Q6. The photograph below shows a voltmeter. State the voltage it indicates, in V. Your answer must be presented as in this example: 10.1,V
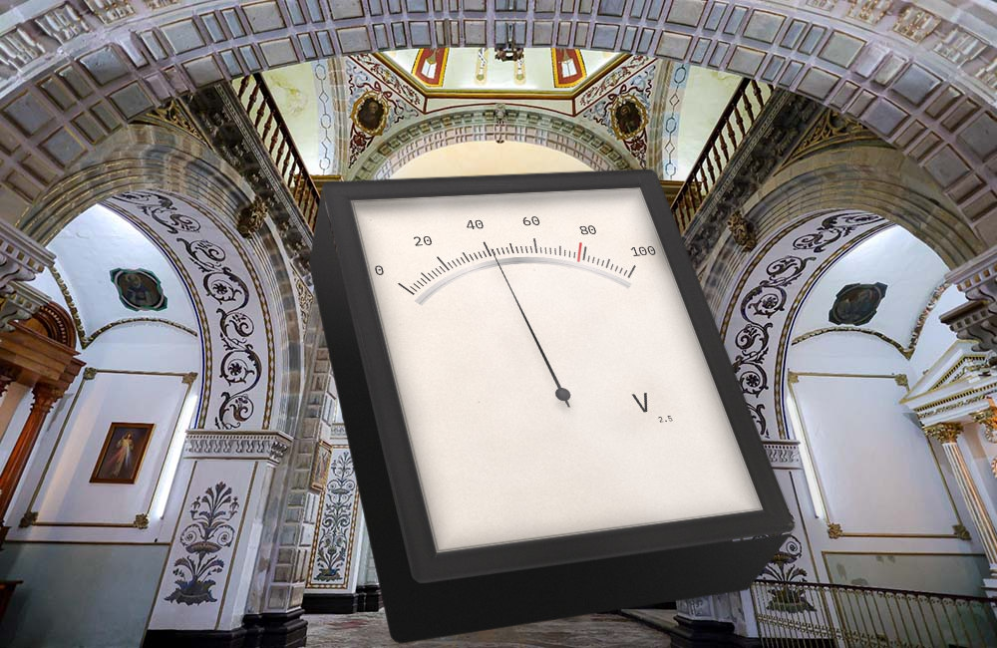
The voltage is 40,V
